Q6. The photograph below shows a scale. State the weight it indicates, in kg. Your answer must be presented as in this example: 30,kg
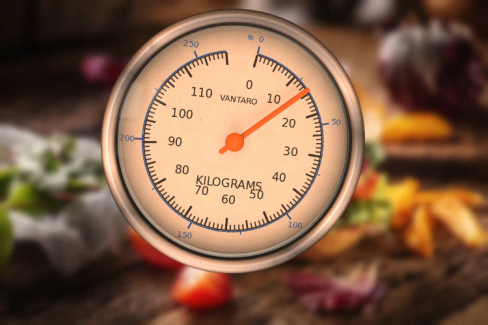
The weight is 14,kg
